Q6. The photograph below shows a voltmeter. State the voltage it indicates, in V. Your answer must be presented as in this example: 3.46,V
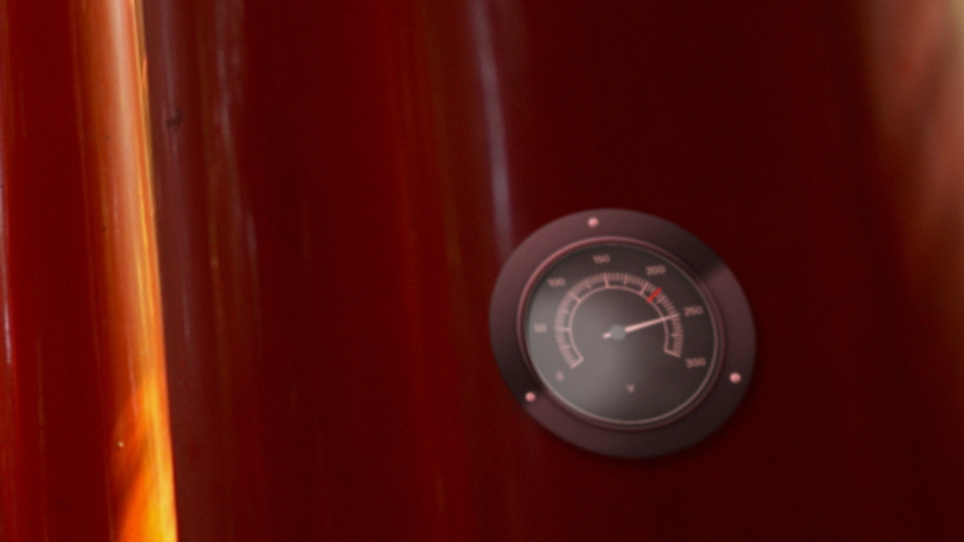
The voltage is 250,V
